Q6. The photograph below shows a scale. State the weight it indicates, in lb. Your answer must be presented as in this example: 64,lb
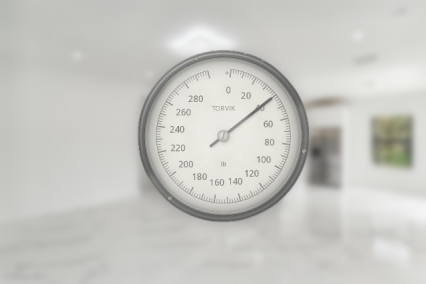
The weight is 40,lb
